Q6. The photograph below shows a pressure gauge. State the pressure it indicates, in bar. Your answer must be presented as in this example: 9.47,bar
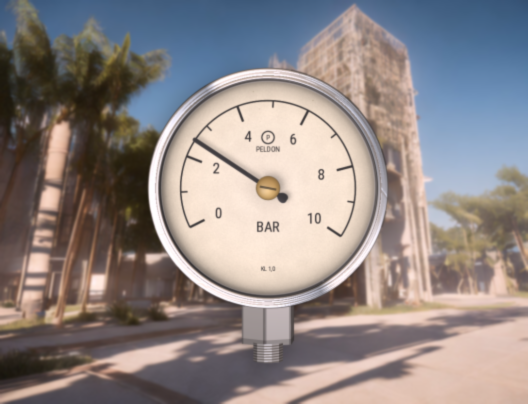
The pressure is 2.5,bar
